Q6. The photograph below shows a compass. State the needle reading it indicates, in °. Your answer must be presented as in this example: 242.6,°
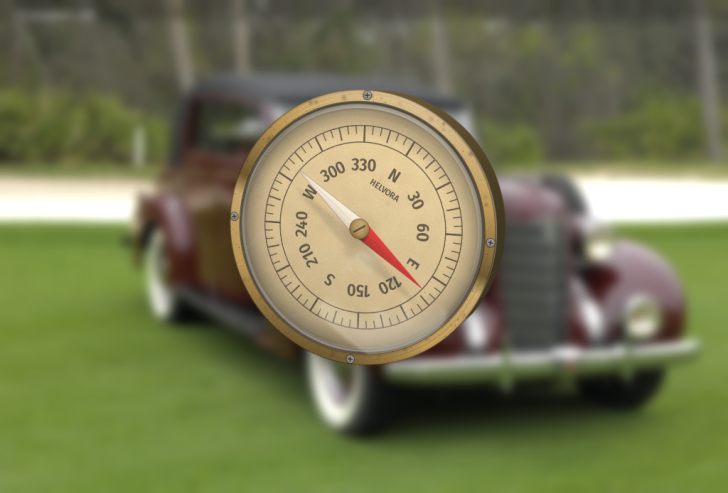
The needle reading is 100,°
